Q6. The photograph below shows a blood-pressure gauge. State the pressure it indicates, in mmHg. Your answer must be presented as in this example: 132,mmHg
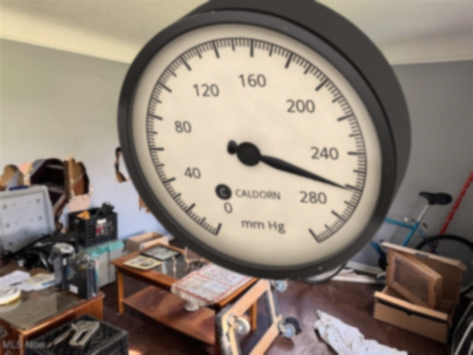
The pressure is 260,mmHg
